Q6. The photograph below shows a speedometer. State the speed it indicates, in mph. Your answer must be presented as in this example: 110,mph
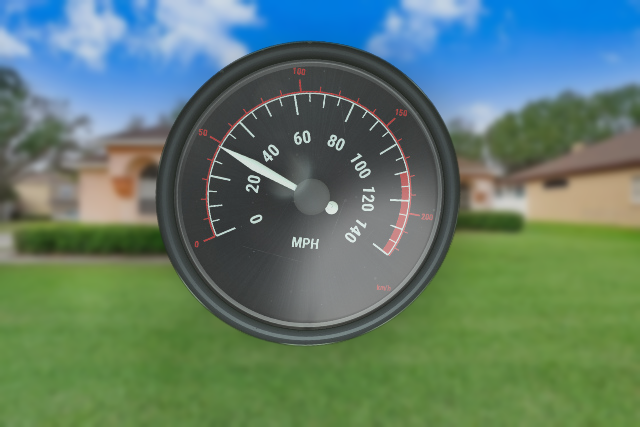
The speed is 30,mph
